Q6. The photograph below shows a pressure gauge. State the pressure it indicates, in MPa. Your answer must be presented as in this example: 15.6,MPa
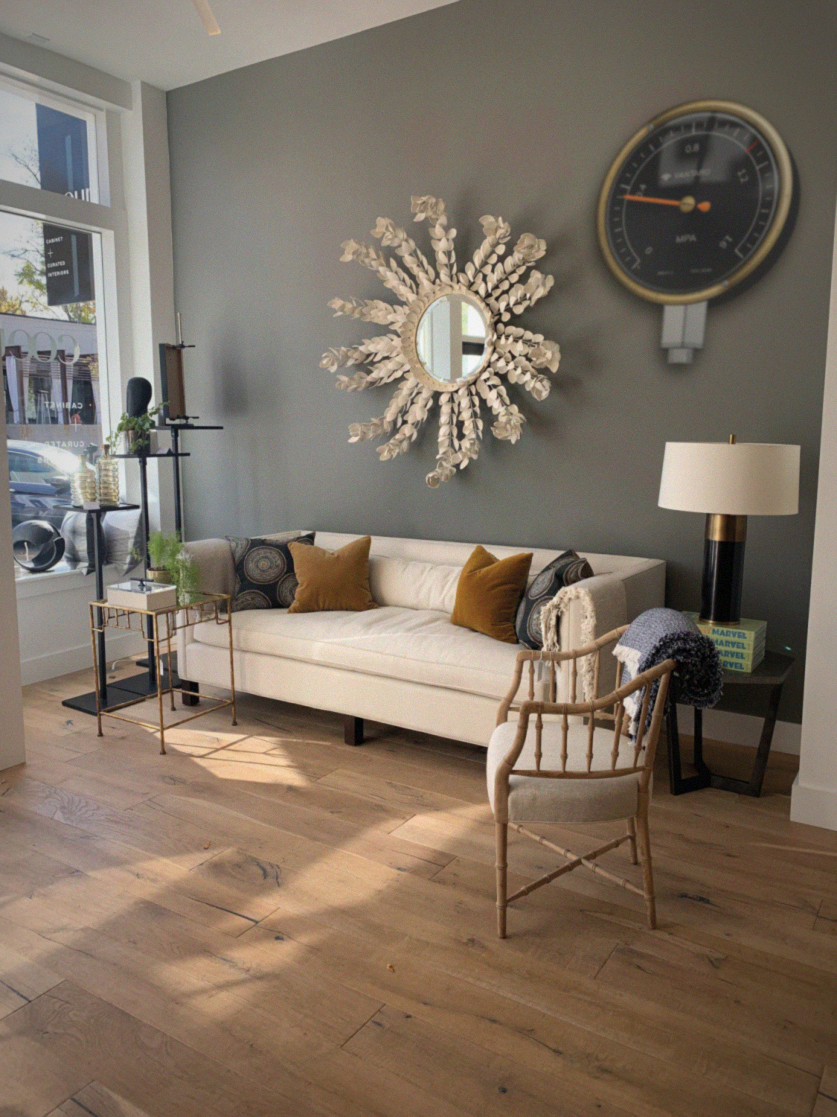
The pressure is 0.35,MPa
